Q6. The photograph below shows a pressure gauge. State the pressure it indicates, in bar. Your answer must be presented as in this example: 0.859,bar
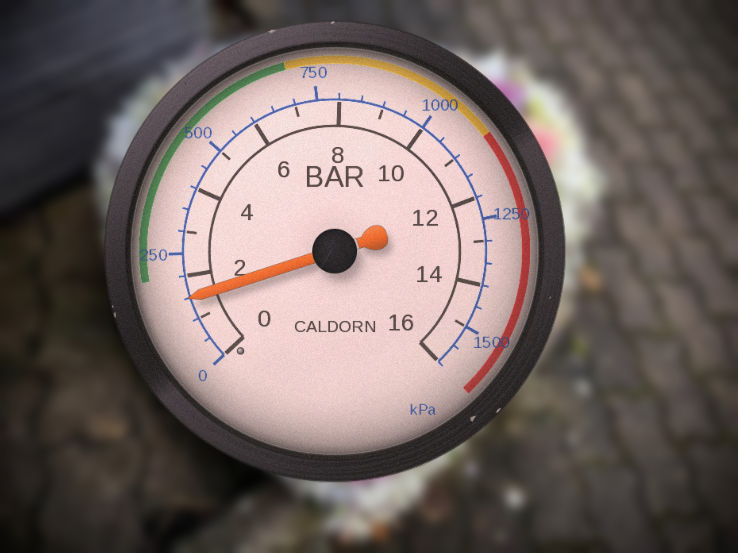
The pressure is 1.5,bar
